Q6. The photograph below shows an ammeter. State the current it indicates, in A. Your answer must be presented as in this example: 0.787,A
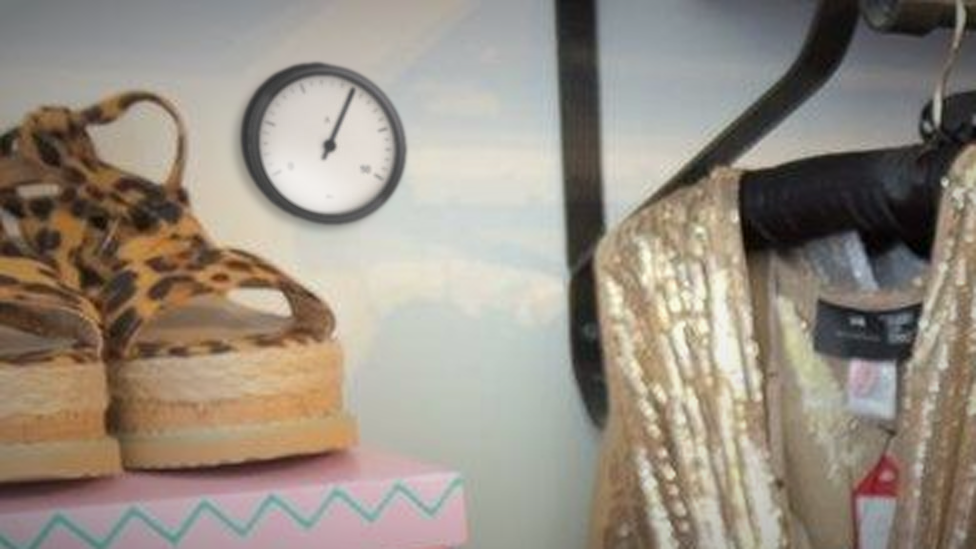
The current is 30,A
